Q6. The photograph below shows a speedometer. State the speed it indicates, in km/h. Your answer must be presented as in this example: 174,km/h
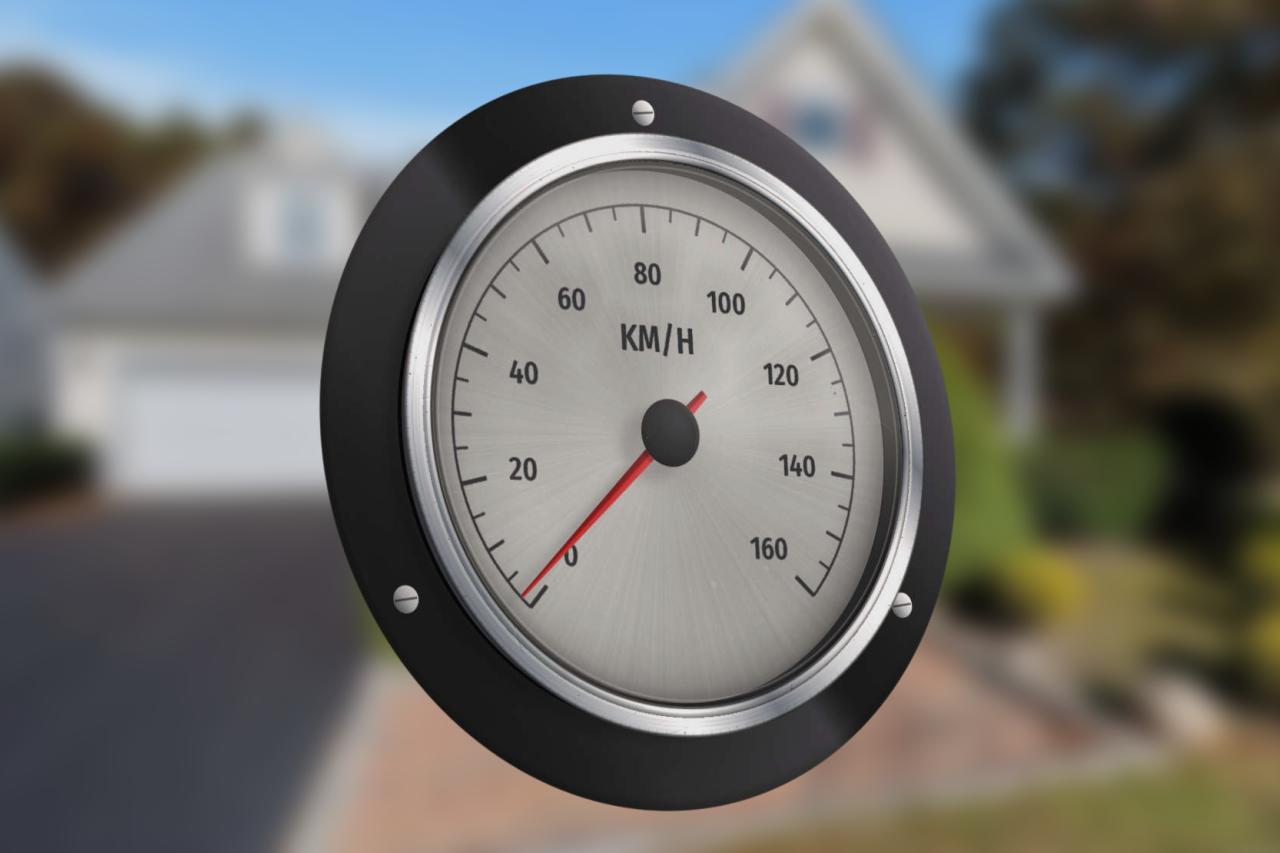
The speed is 2.5,km/h
